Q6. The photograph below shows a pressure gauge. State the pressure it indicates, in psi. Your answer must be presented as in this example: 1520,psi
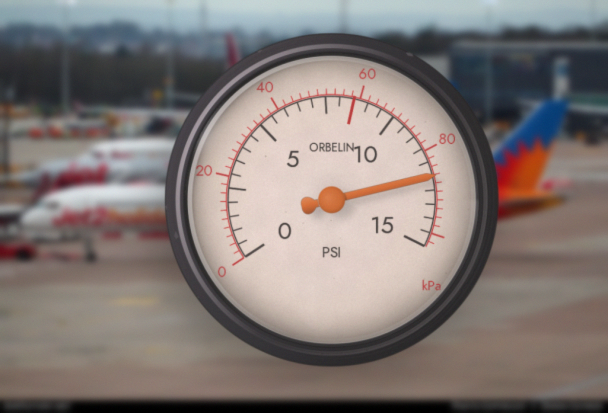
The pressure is 12.5,psi
